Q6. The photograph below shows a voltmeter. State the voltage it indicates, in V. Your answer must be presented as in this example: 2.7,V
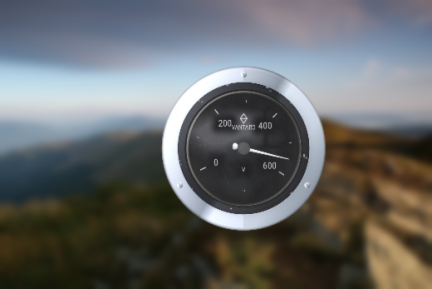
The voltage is 550,V
